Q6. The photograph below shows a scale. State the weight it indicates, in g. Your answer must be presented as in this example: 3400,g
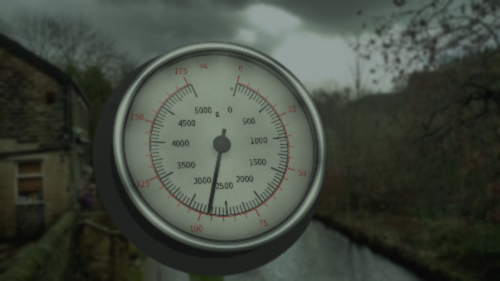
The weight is 2750,g
